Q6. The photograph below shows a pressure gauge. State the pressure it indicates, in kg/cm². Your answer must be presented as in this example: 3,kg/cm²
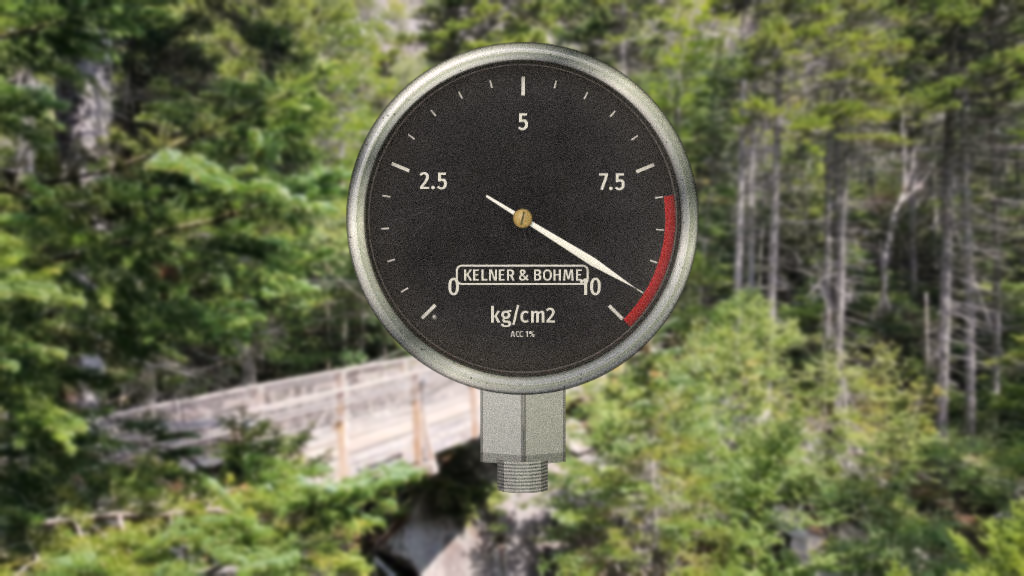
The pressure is 9.5,kg/cm²
